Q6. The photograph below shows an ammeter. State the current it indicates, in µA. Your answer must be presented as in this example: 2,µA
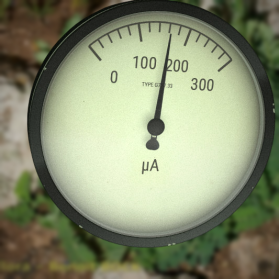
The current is 160,µA
